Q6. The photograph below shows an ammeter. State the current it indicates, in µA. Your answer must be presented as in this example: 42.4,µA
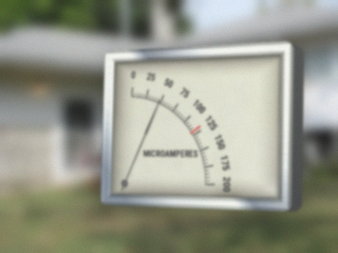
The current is 50,µA
